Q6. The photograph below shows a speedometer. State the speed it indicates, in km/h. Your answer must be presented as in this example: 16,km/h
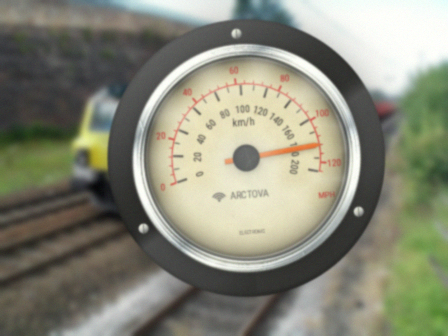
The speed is 180,km/h
